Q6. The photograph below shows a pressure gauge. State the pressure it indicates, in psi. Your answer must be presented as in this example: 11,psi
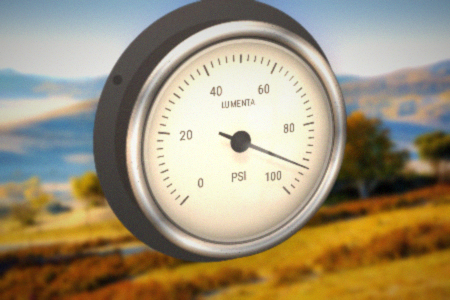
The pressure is 92,psi
